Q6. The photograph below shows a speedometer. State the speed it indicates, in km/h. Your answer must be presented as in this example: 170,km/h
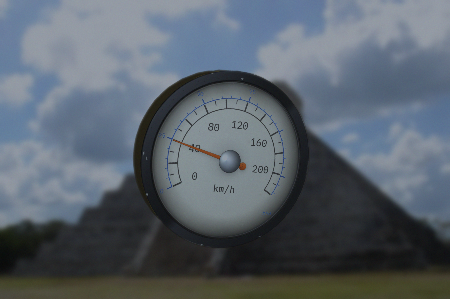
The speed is 40,km/h
